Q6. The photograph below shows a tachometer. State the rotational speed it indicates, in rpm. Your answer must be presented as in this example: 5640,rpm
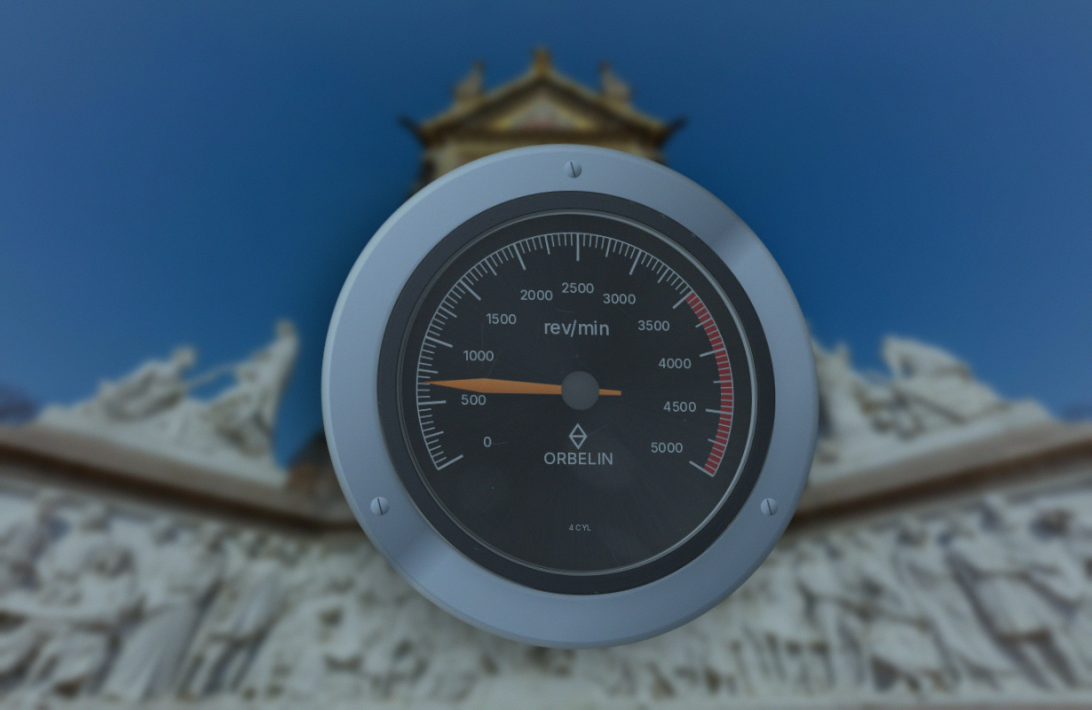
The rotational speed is 650,rpm
